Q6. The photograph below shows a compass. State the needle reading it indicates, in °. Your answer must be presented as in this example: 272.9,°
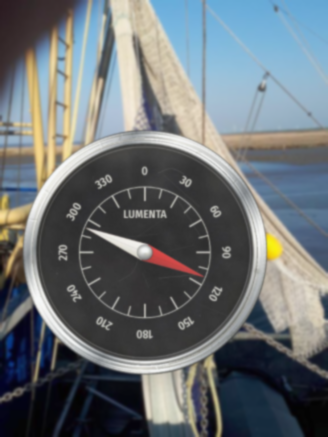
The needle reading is 112.5,°
